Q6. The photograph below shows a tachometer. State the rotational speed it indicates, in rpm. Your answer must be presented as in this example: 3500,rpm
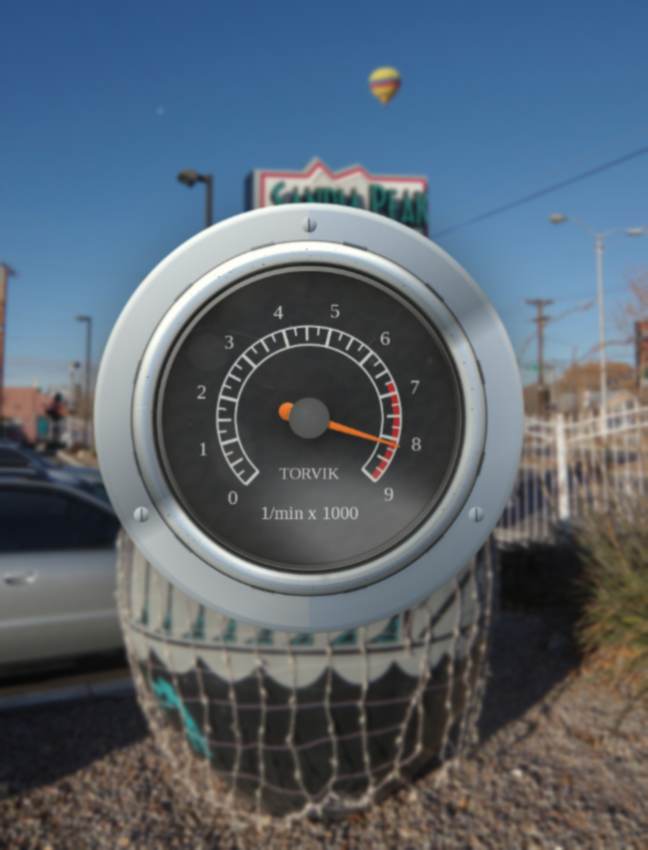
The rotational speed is 8125,rpm
